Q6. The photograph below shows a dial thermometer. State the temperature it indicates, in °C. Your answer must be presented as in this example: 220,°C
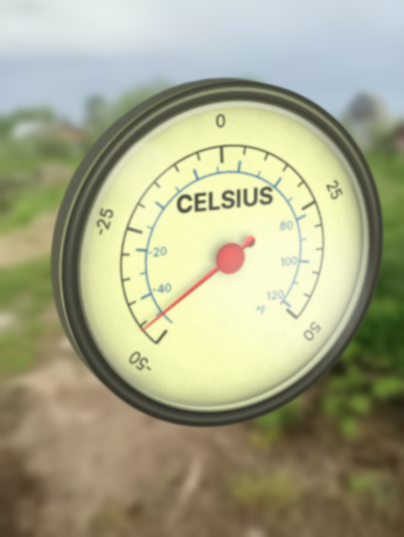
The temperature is -45,°C
